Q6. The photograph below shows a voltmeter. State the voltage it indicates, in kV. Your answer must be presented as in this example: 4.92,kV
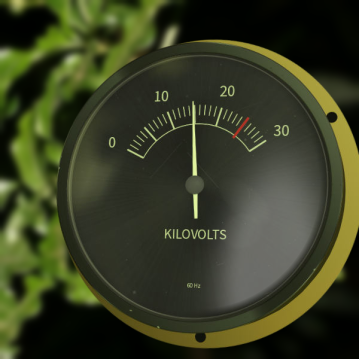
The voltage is 15,kV
